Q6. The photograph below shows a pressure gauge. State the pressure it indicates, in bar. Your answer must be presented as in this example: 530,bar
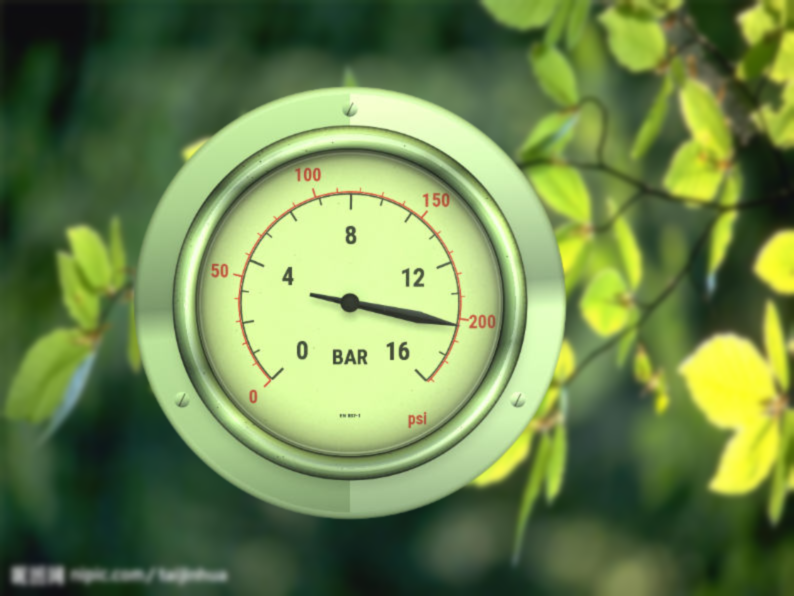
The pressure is 14,bar
